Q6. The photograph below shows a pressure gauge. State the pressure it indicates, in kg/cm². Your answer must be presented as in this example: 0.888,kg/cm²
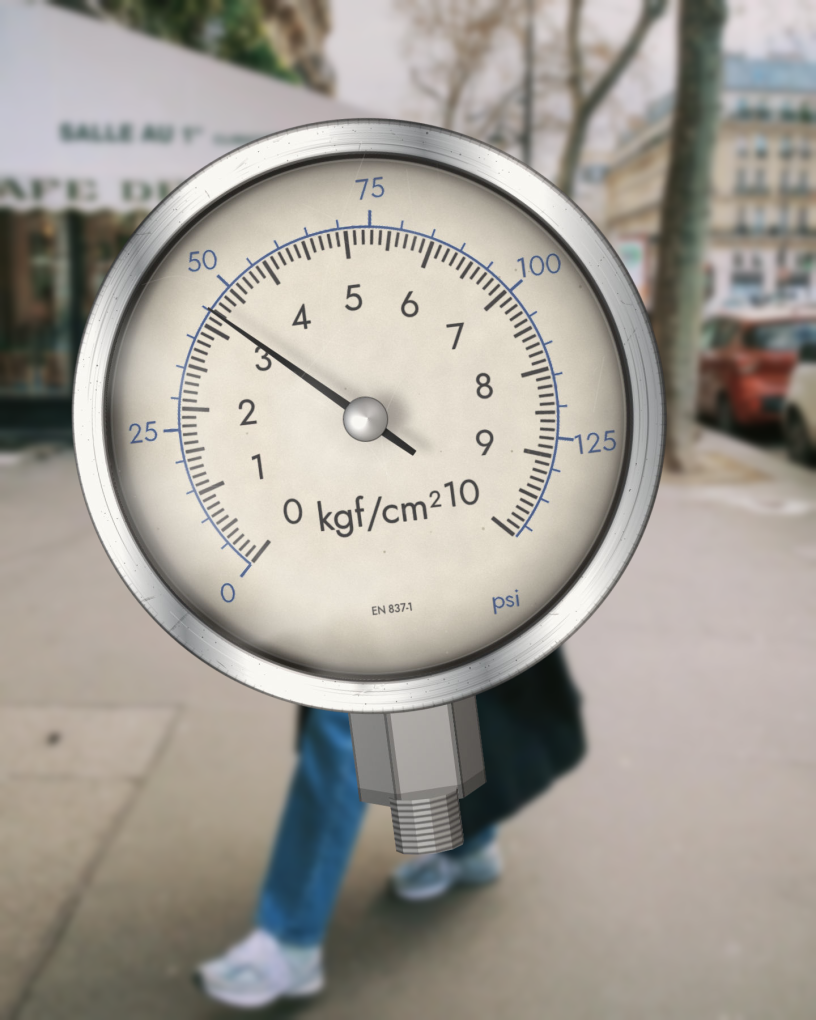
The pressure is 3.2,kg/cm²
